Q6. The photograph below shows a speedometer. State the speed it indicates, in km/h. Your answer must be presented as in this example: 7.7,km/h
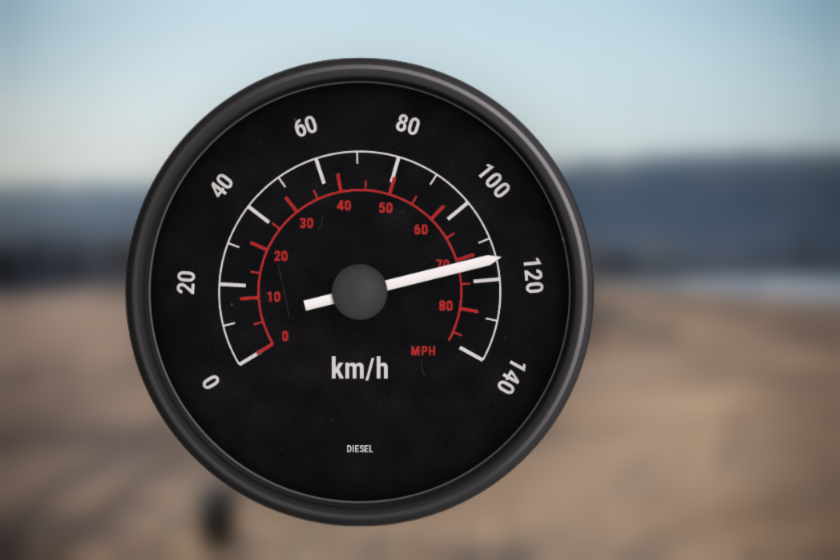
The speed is 115,km/h
